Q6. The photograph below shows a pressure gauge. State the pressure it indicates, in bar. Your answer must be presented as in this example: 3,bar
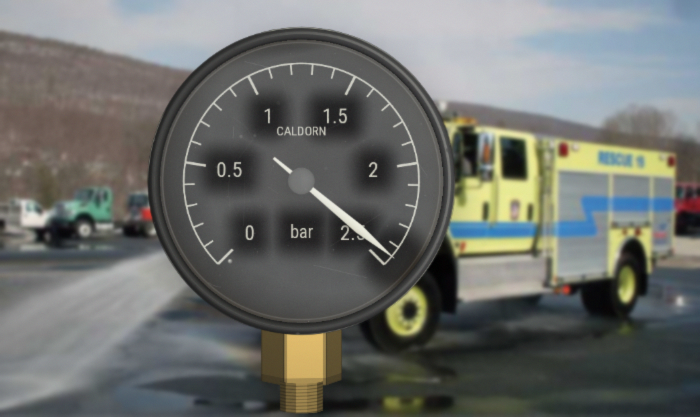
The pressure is 2.45,bar
